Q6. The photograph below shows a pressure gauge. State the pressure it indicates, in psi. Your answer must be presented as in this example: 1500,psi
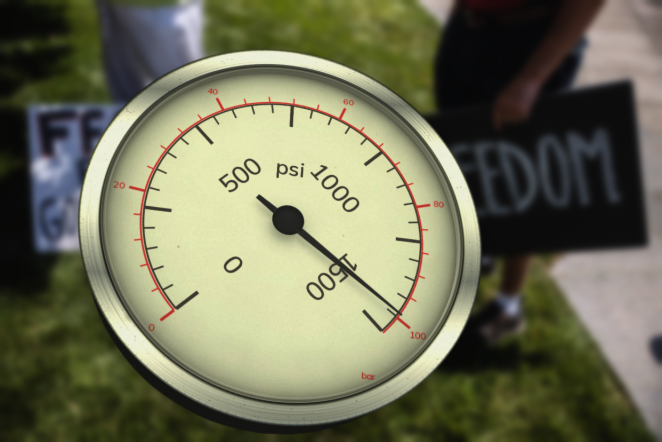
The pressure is 1450,psi
